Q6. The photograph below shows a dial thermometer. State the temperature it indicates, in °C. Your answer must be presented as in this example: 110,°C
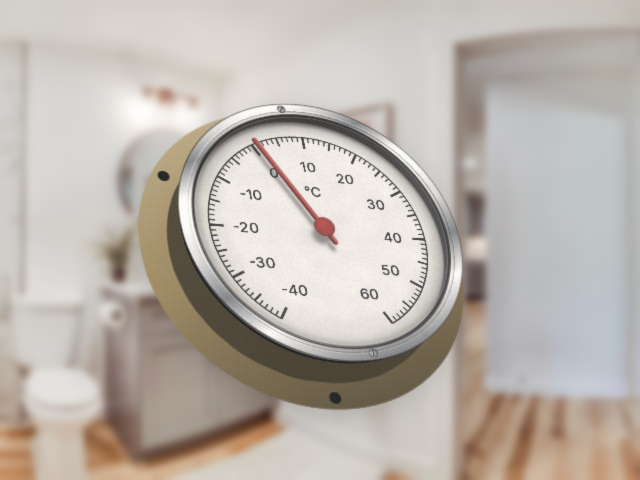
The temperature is 0,°C
